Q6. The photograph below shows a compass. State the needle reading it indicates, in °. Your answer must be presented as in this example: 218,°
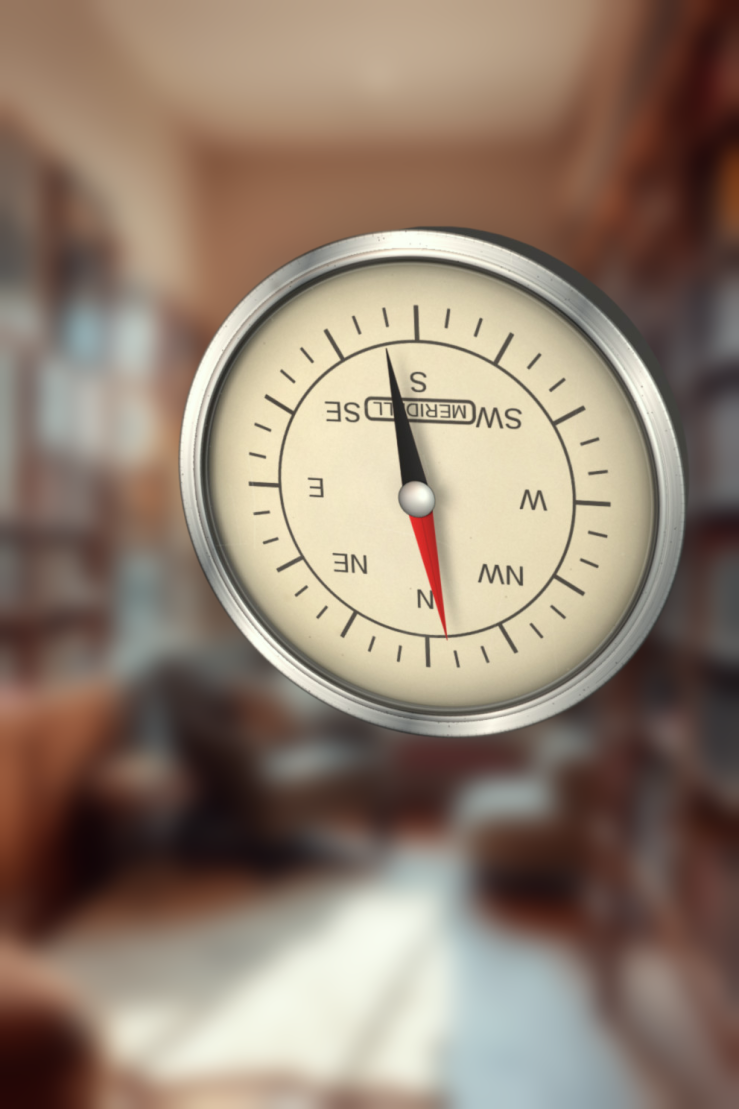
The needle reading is 350,°
